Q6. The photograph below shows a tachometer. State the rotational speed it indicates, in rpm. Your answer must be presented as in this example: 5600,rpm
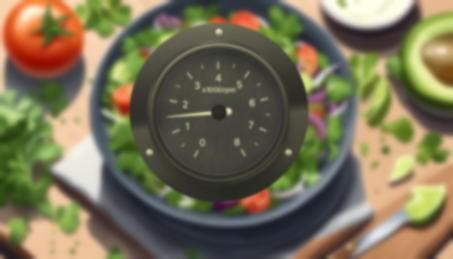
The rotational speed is 1500,rpm
